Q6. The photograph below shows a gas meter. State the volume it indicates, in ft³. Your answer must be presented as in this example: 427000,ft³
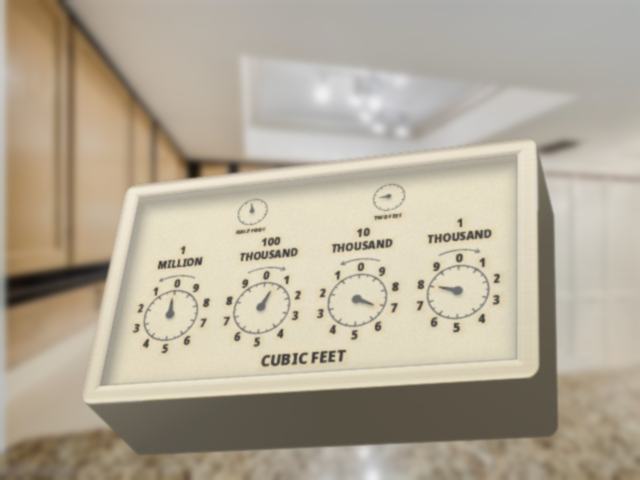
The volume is 6800,ft³
